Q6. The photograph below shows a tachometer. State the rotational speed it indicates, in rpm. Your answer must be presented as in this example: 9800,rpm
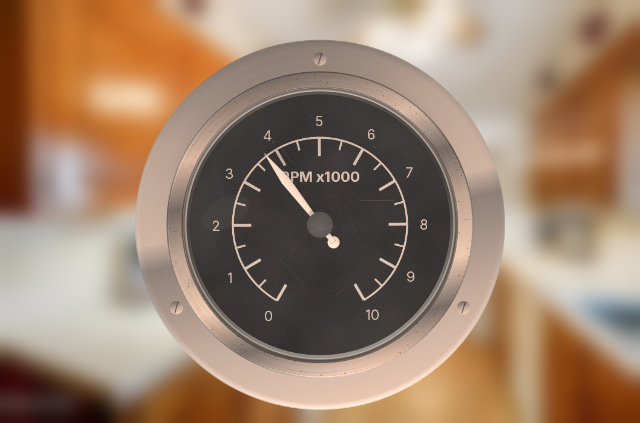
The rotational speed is 3750,rpm
